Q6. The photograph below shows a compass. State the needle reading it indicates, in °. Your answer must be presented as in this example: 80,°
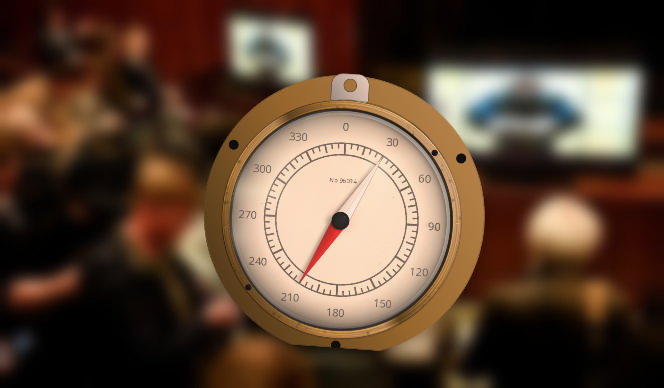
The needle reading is 210,°
